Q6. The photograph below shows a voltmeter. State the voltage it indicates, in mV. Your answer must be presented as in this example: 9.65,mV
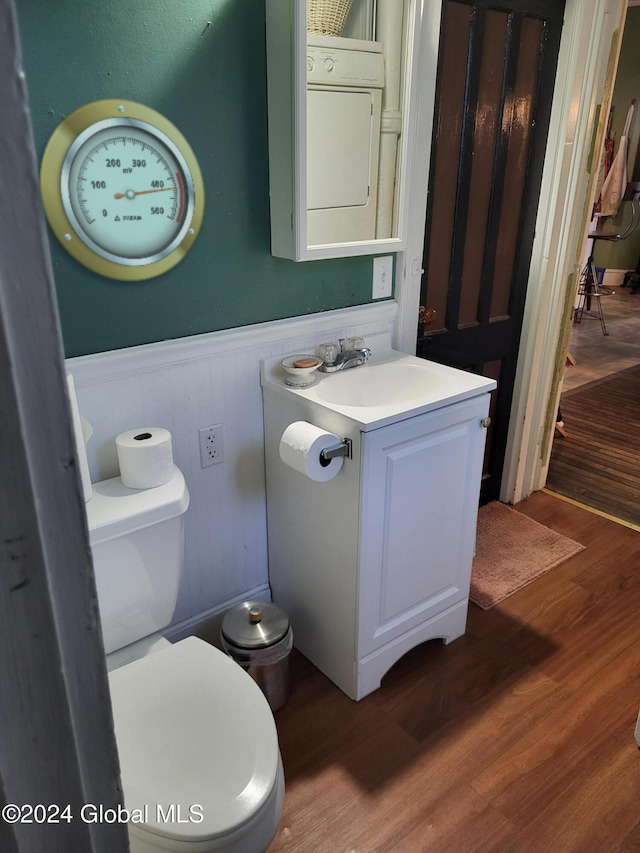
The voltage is 425,mV
